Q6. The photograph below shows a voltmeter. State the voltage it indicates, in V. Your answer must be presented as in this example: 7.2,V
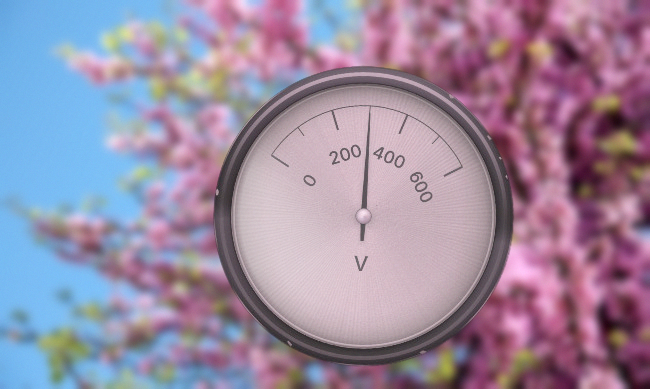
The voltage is 300,V
